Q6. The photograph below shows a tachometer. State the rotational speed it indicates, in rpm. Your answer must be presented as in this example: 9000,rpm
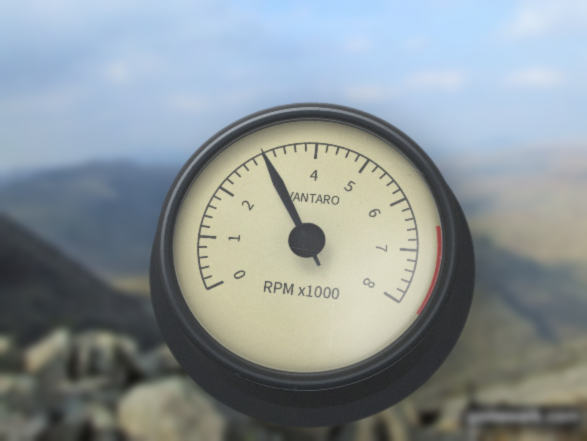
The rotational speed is 3000,rpm
